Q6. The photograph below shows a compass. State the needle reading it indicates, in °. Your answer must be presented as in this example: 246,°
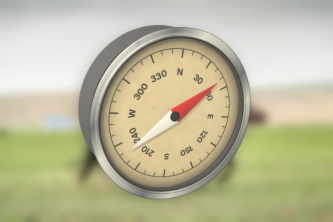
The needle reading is 50,°
